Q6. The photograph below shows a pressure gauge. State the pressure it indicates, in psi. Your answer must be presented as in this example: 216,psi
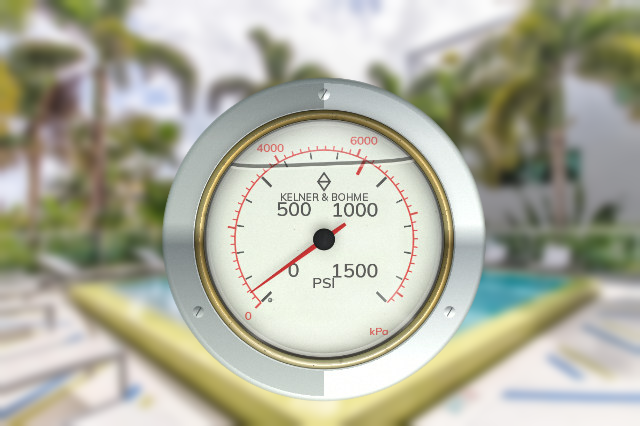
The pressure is 50,psi
